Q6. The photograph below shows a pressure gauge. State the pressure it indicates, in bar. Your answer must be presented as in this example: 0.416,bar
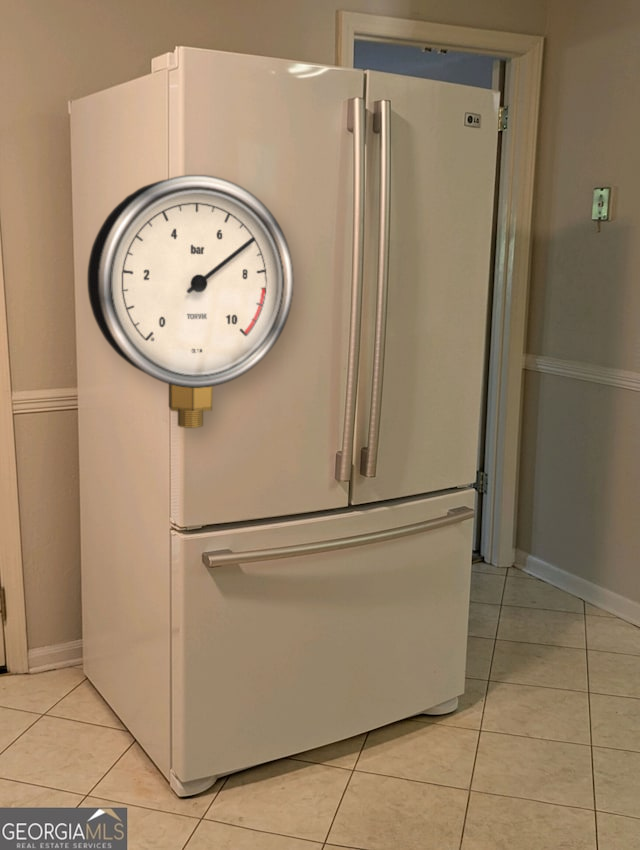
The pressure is 7,bar
